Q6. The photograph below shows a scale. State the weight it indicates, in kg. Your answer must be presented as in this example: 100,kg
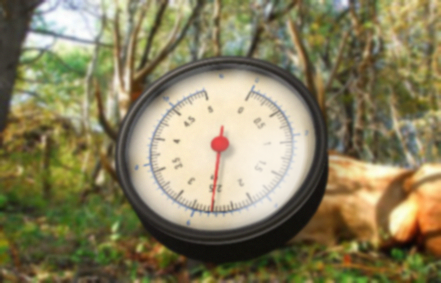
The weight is 2.5,kg
